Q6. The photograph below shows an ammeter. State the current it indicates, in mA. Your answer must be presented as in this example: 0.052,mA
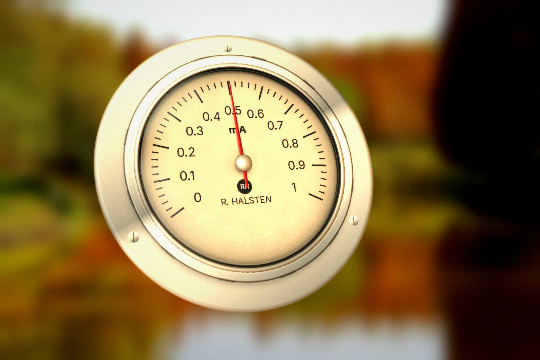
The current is 0.5,mA
